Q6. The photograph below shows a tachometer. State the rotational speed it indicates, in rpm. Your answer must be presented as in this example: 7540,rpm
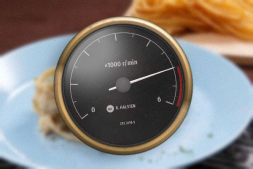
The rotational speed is 5000,rpm
